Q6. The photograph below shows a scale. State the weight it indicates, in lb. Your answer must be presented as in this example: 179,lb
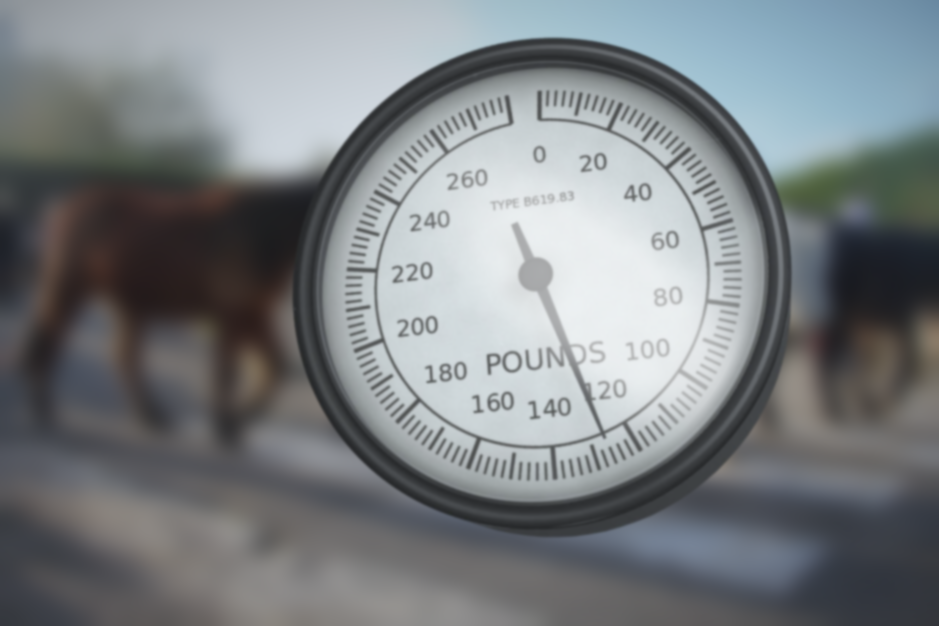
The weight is 126,lb
